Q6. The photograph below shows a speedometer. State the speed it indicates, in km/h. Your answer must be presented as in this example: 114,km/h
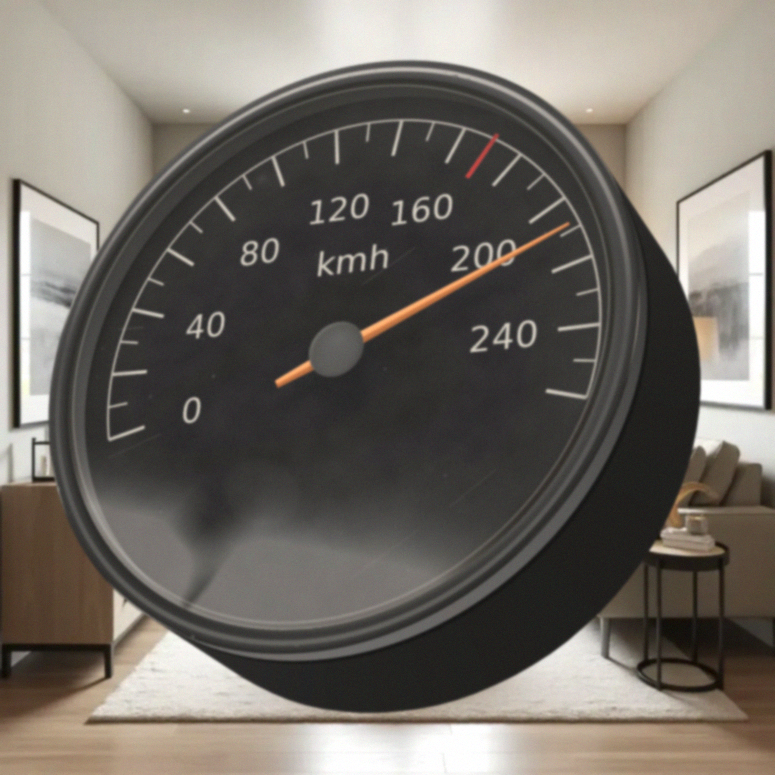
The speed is 210,km/h
